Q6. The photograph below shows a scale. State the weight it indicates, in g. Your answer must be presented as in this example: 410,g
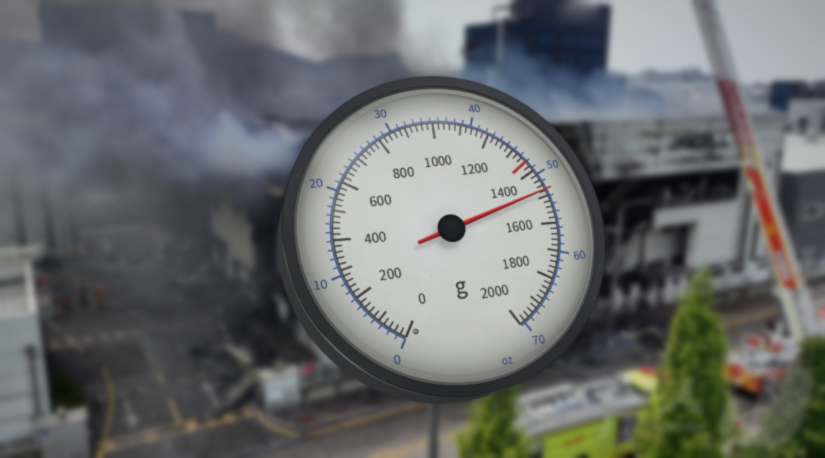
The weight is 1480,g
